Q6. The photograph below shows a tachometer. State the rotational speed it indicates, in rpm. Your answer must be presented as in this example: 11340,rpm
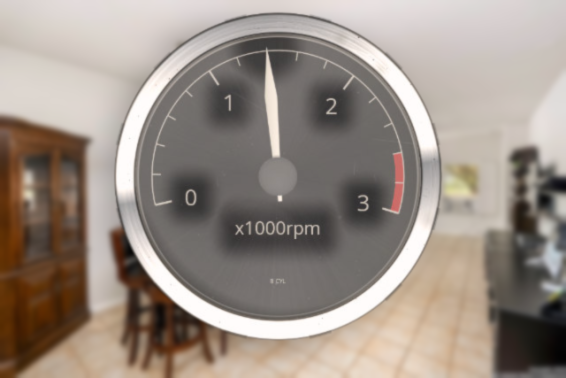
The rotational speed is 1400,rpm
